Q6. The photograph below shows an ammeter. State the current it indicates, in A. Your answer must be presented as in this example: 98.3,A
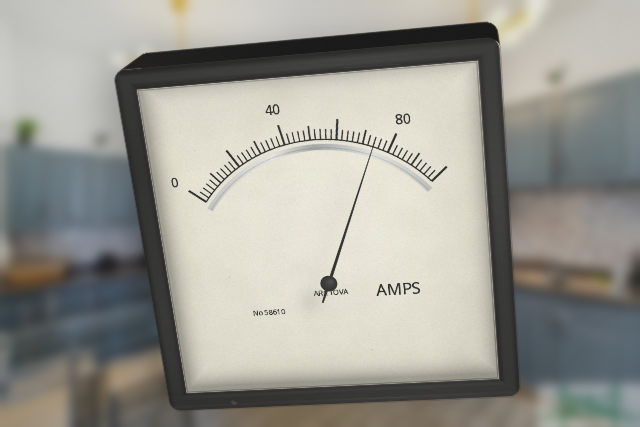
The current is 74,A
